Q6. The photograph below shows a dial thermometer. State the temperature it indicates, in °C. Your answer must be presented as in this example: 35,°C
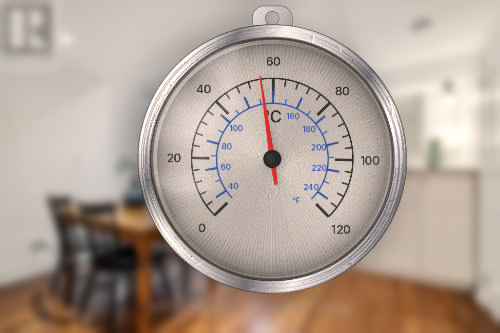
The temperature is 56,°C
